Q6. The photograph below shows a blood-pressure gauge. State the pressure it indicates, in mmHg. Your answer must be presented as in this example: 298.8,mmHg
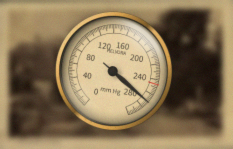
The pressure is 270,mmHg
